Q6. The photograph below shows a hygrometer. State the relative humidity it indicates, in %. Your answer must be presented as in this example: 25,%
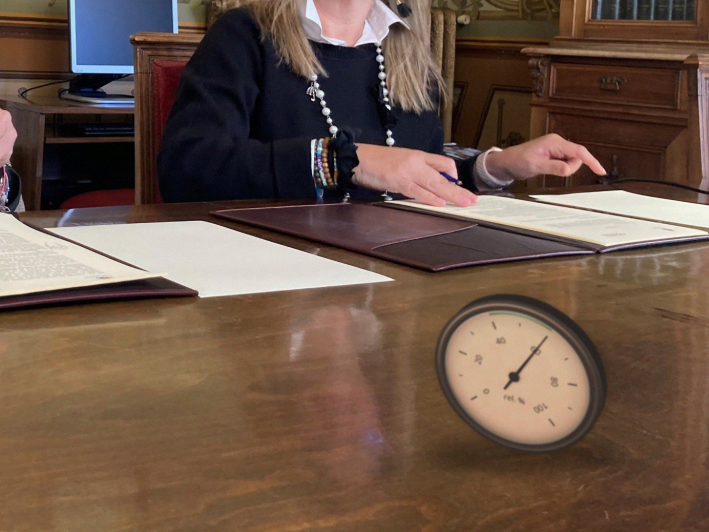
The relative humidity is 60,%
